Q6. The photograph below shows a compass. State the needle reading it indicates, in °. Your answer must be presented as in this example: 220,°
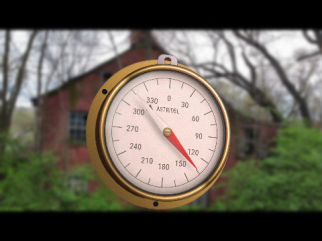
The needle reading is 135,°
